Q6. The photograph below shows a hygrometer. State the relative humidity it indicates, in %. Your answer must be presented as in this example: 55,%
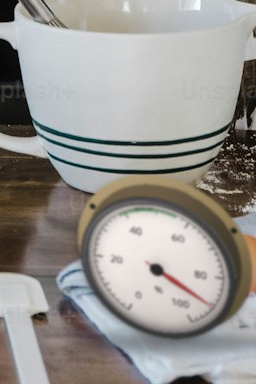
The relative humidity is 90,%
